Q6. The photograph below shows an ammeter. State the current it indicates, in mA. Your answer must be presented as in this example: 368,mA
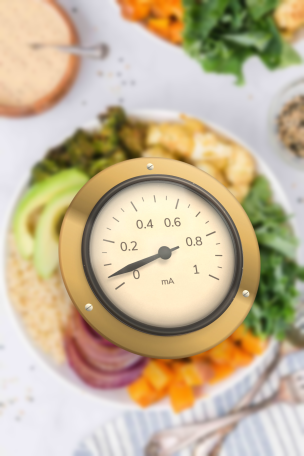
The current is 0.05,mA
